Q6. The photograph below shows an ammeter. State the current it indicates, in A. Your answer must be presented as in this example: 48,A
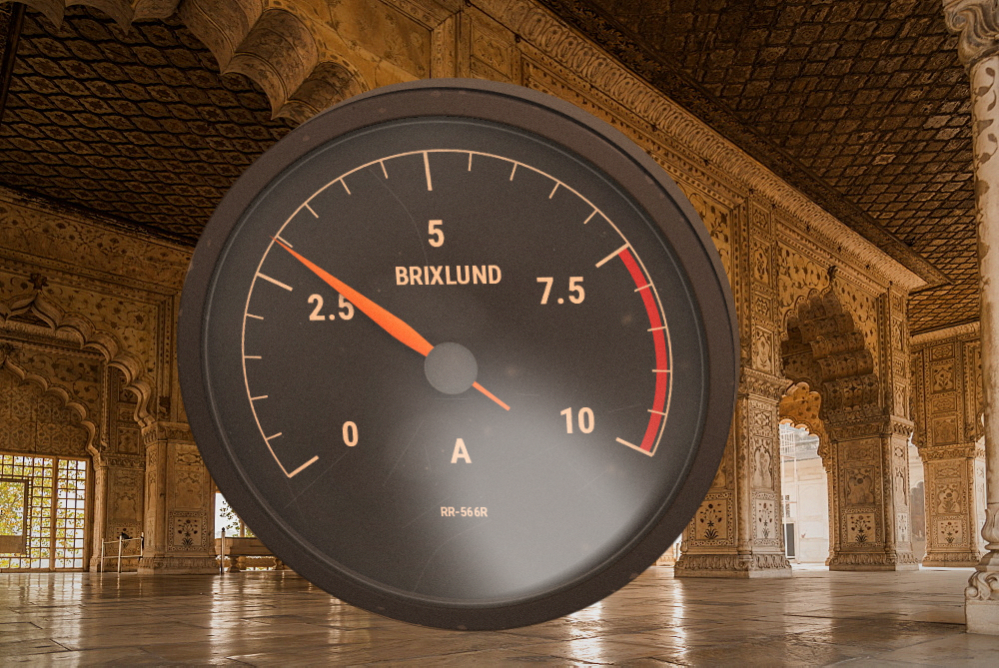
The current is 3,A
